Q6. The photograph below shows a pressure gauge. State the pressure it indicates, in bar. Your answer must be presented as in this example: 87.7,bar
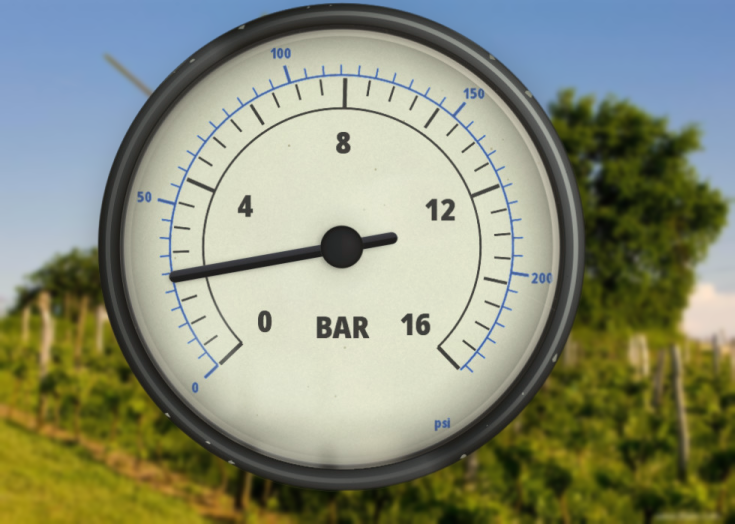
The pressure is 2,bar
